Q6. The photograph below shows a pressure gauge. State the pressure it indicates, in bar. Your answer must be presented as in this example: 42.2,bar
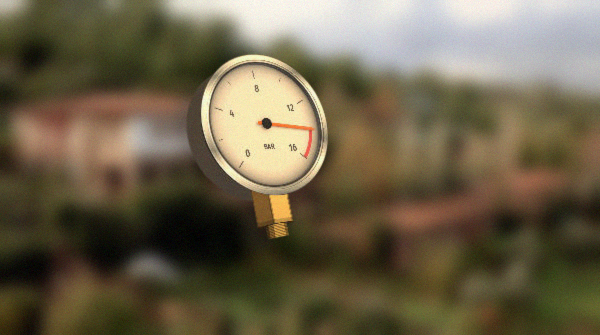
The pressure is 14,bar
